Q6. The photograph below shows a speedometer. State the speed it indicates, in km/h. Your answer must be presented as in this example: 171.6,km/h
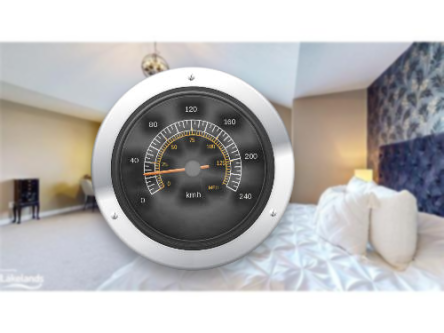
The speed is 25,km/h
